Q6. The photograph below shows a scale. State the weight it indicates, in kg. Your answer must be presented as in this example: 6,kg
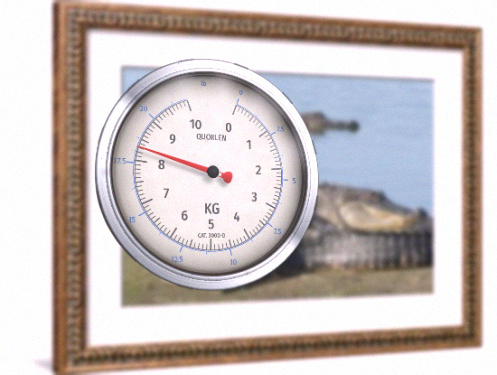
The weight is 8.3,kg
